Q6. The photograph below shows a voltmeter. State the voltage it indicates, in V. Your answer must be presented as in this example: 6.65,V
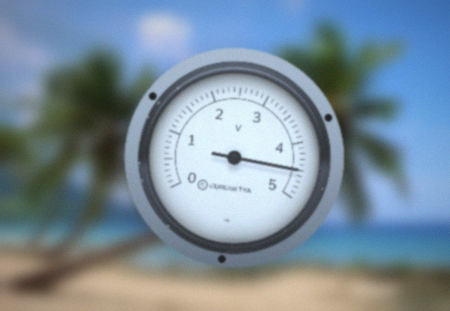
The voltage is 4.5,V
